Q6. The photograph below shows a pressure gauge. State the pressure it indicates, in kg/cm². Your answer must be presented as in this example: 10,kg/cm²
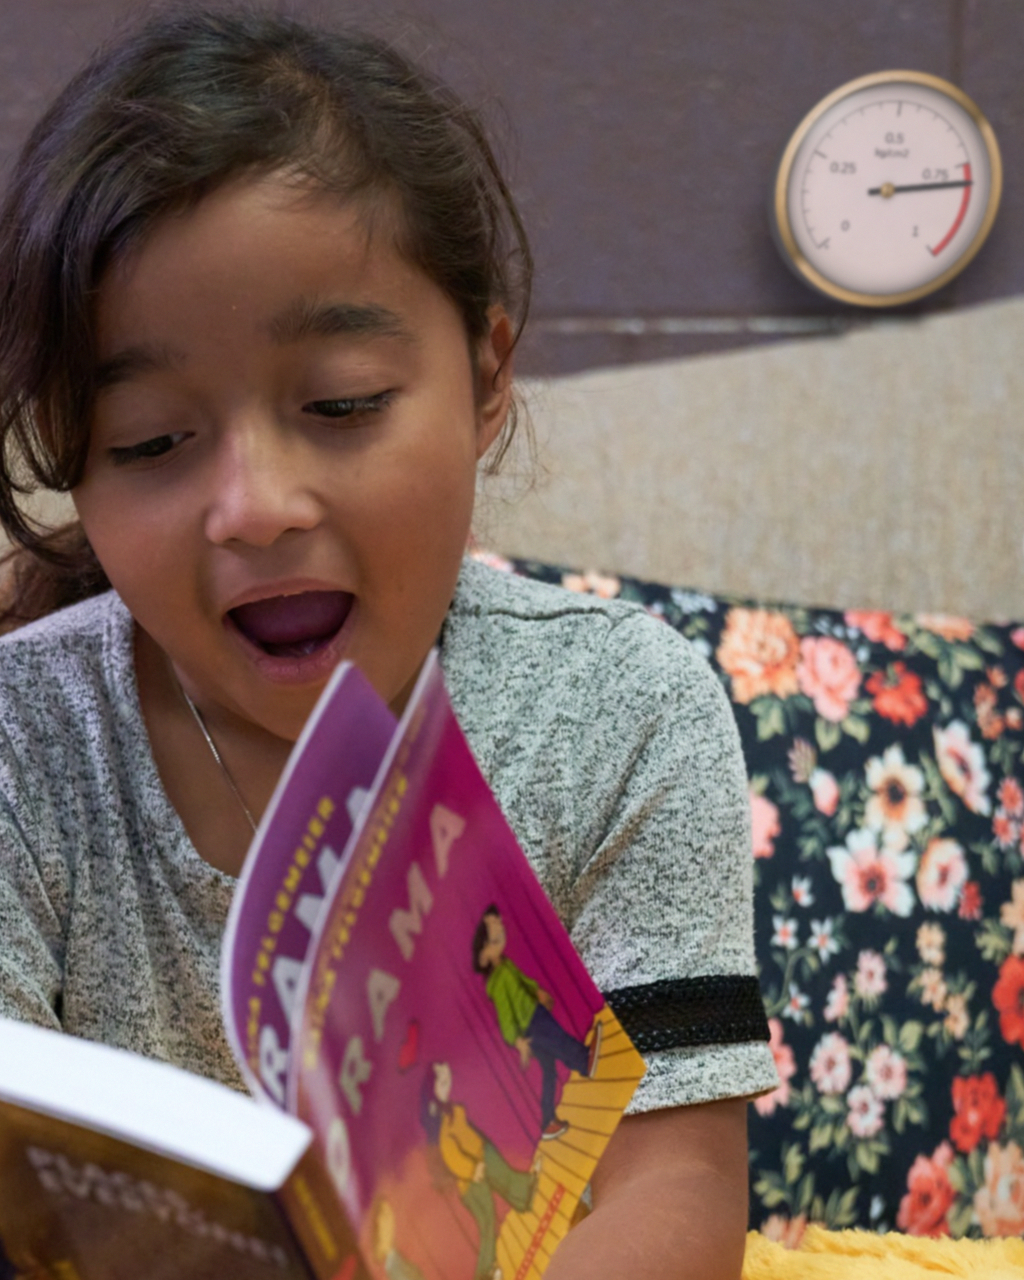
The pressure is 0.8,kg/cm²
